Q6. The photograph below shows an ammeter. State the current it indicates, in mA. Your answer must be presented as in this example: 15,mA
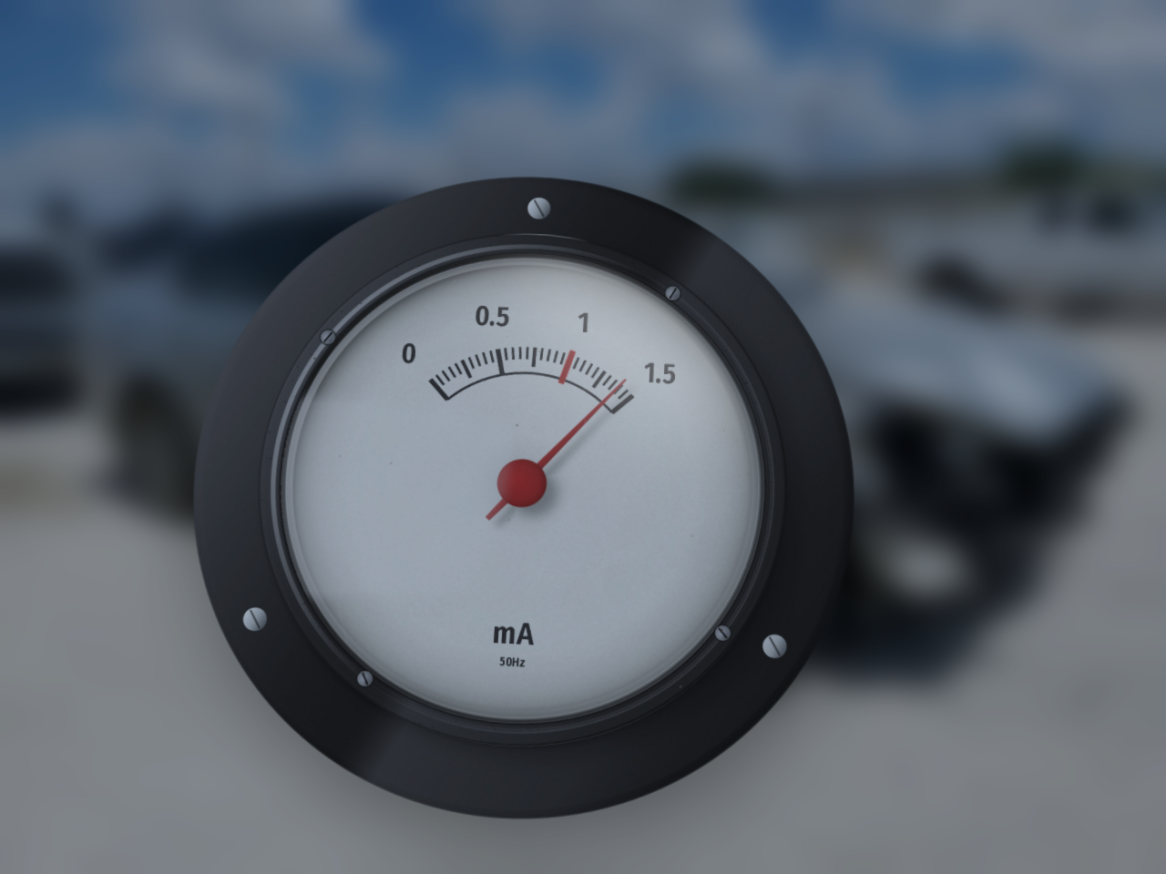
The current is 1.4,mA
